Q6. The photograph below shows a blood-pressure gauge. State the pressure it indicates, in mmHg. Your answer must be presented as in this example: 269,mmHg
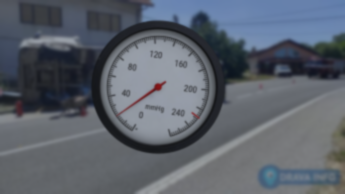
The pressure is 20,mmHg
